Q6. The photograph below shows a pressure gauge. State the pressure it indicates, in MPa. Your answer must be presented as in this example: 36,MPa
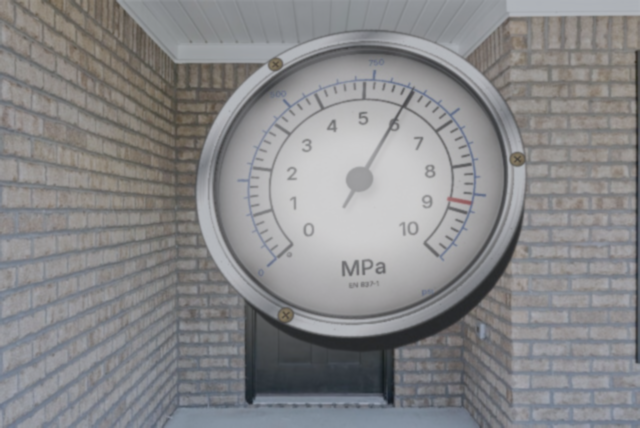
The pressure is 6,MPa
